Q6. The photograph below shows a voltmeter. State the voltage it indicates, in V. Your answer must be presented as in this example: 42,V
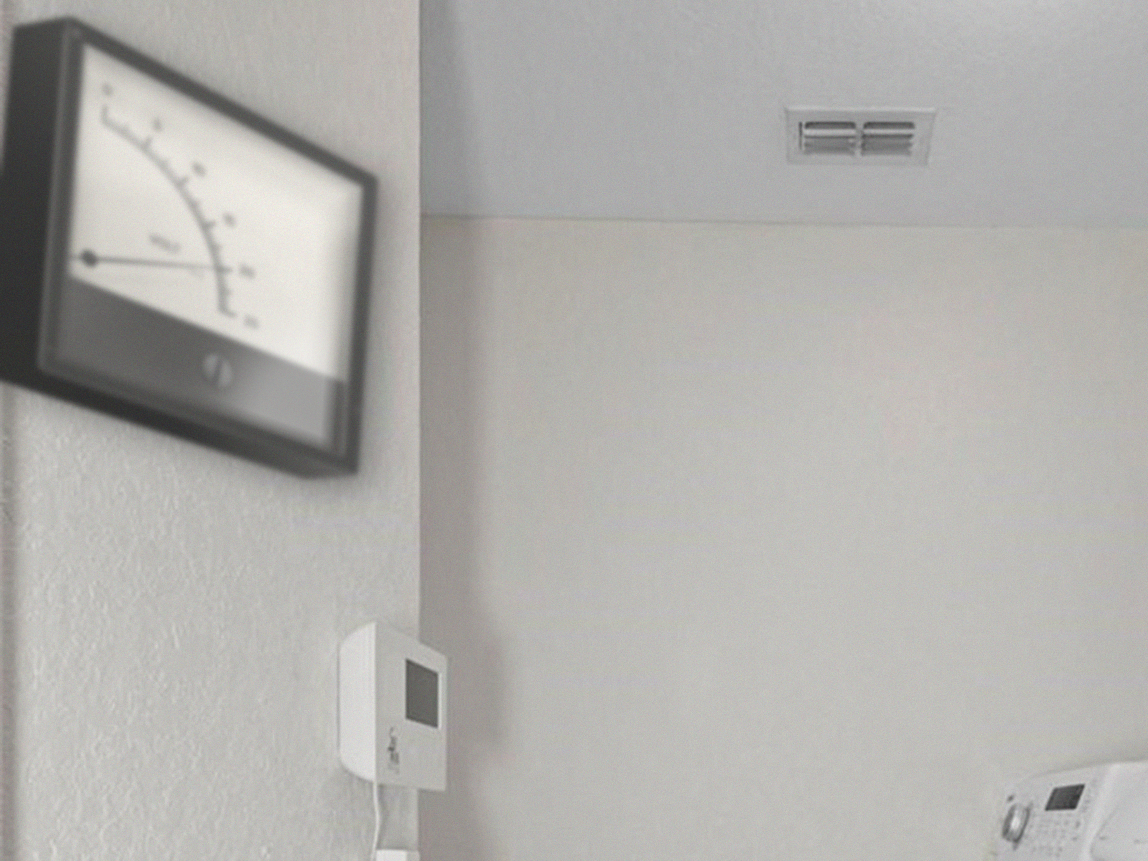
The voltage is 20,V
